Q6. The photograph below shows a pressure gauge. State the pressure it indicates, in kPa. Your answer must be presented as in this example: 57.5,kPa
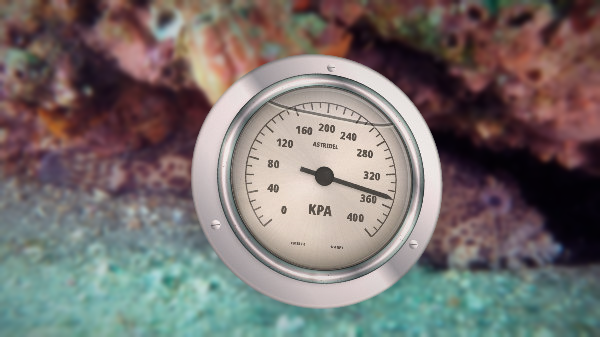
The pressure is 350,kPa
